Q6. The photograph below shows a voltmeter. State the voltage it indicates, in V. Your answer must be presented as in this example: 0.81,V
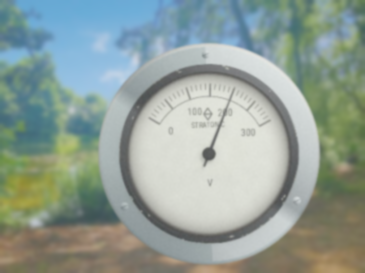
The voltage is 200,V
